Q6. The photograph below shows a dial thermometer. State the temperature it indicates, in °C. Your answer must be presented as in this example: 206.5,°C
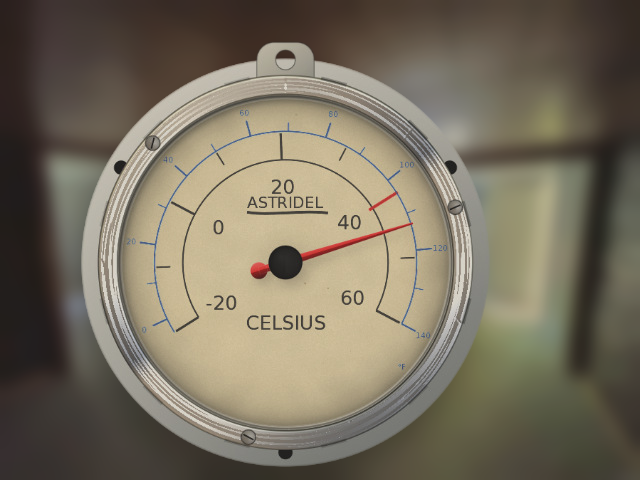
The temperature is 45,°C
